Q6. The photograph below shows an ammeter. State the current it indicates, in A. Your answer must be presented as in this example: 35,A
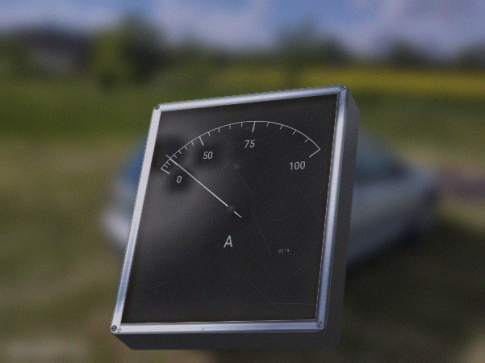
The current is 25,A
